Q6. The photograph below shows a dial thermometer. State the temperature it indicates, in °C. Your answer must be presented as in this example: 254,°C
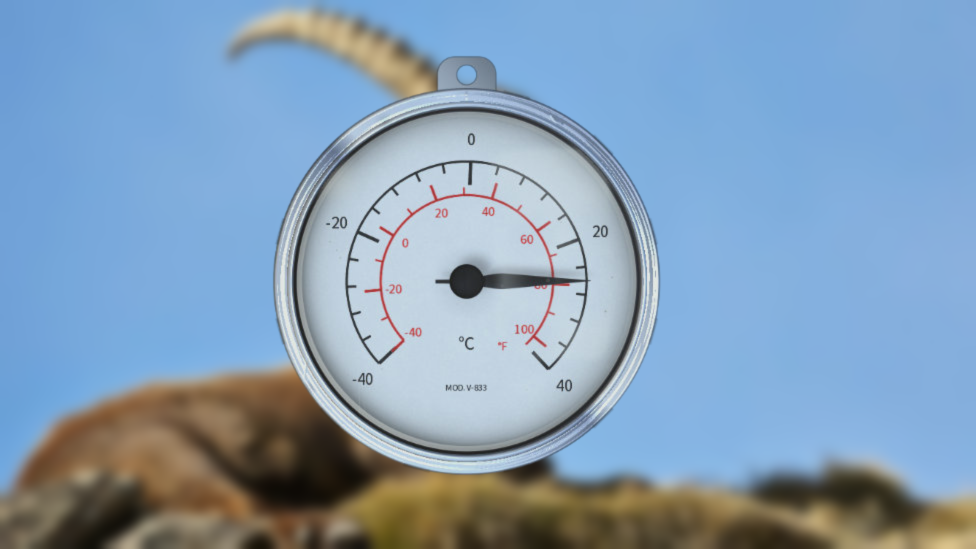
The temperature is 26,°C
